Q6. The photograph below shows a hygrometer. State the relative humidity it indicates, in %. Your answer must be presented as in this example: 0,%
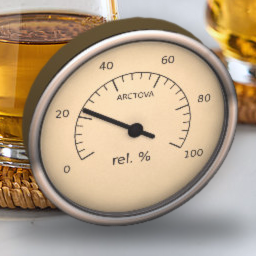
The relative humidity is 24,%
